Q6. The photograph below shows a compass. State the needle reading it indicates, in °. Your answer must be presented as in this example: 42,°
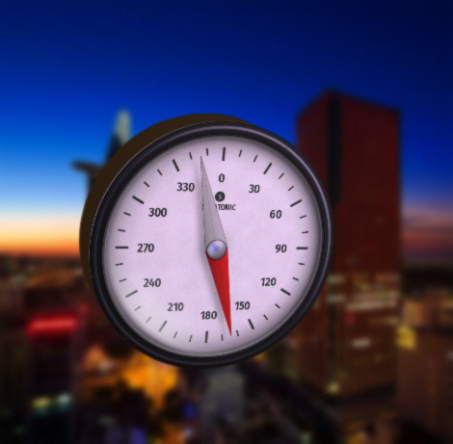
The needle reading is 165,°
